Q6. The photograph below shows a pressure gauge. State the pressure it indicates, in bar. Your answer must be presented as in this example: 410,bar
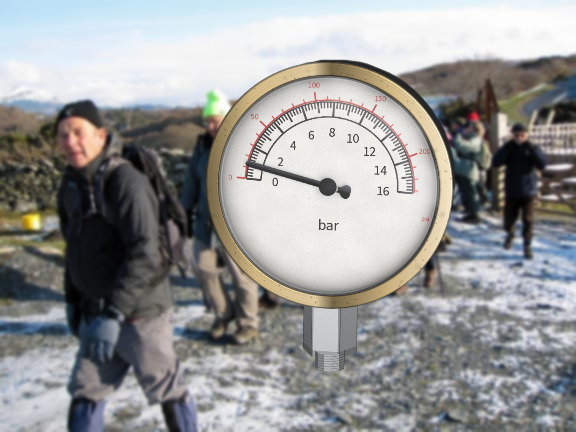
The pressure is 1,bar
